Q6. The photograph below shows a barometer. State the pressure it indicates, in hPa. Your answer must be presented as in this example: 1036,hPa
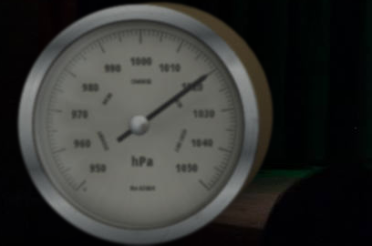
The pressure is 1020,hPa
